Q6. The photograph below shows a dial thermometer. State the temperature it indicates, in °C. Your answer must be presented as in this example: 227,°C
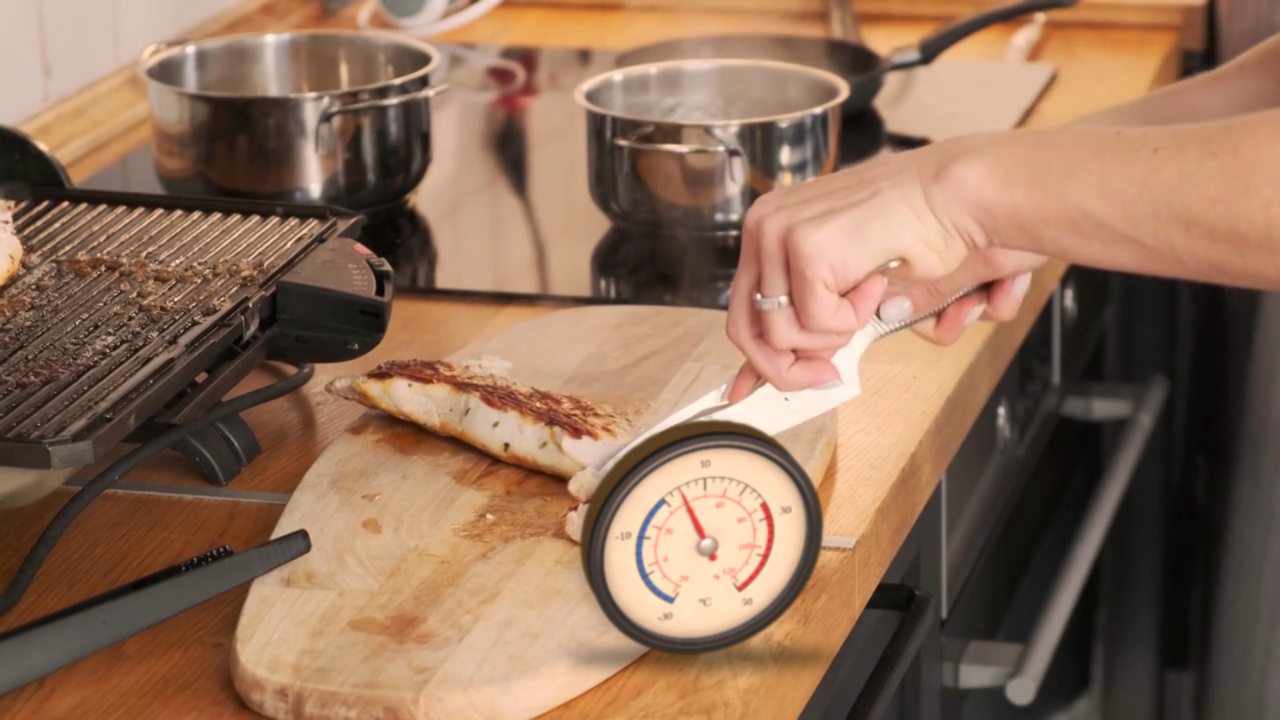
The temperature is 4,°C
